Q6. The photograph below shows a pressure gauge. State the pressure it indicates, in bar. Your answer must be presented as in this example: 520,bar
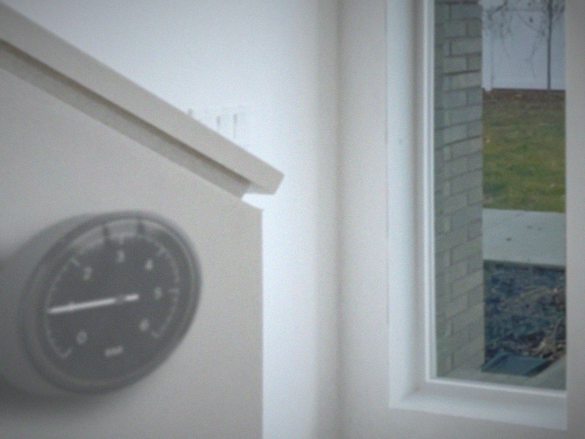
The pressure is 1,bar
